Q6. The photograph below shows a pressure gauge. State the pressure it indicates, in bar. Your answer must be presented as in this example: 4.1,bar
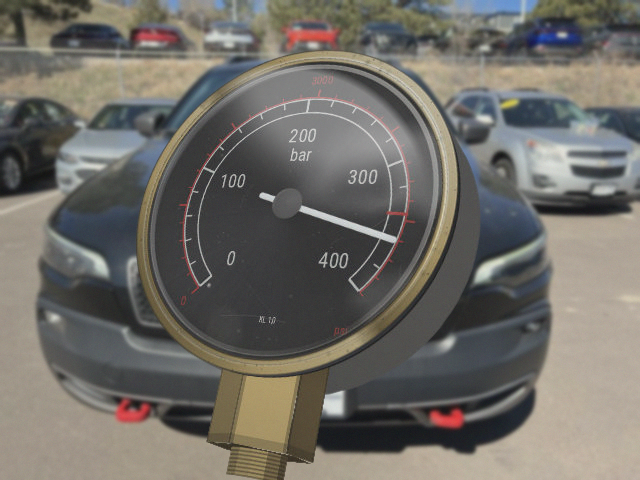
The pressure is 360,bar
